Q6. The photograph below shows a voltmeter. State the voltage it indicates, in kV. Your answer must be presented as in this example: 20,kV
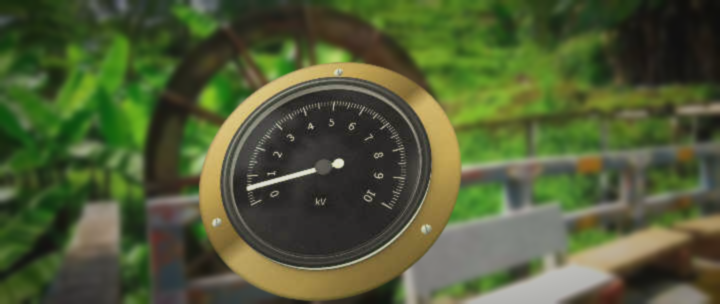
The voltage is 0.5,kV
